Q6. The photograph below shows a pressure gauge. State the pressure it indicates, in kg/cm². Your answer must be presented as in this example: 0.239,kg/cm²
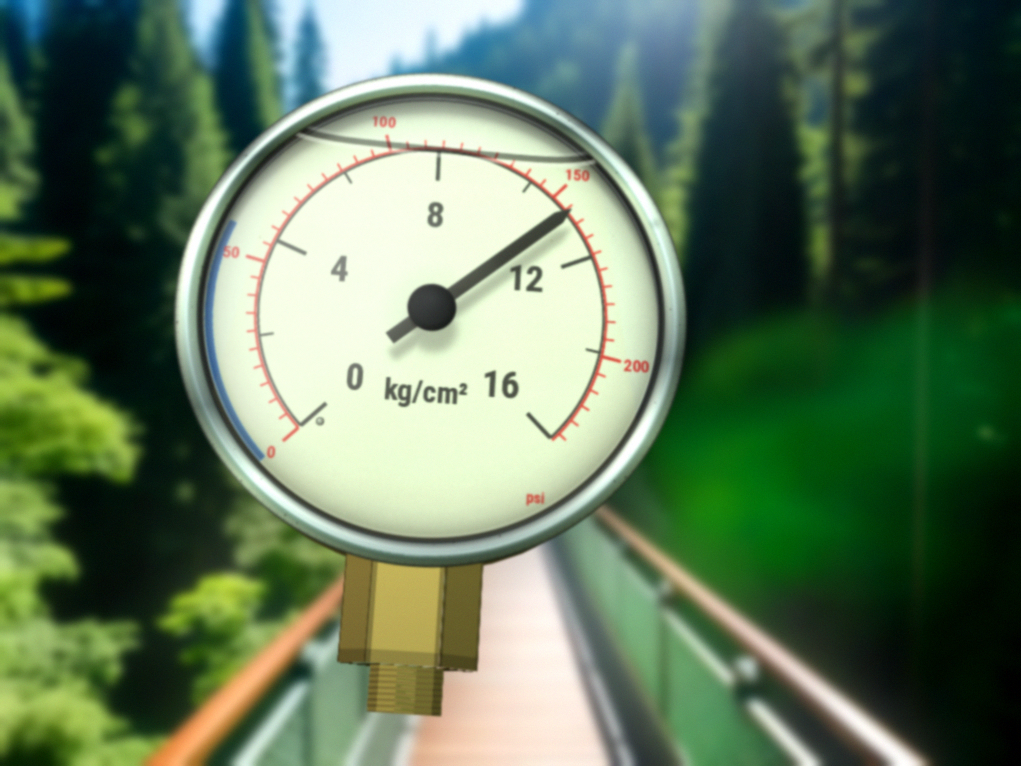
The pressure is 11,kg/cm²
